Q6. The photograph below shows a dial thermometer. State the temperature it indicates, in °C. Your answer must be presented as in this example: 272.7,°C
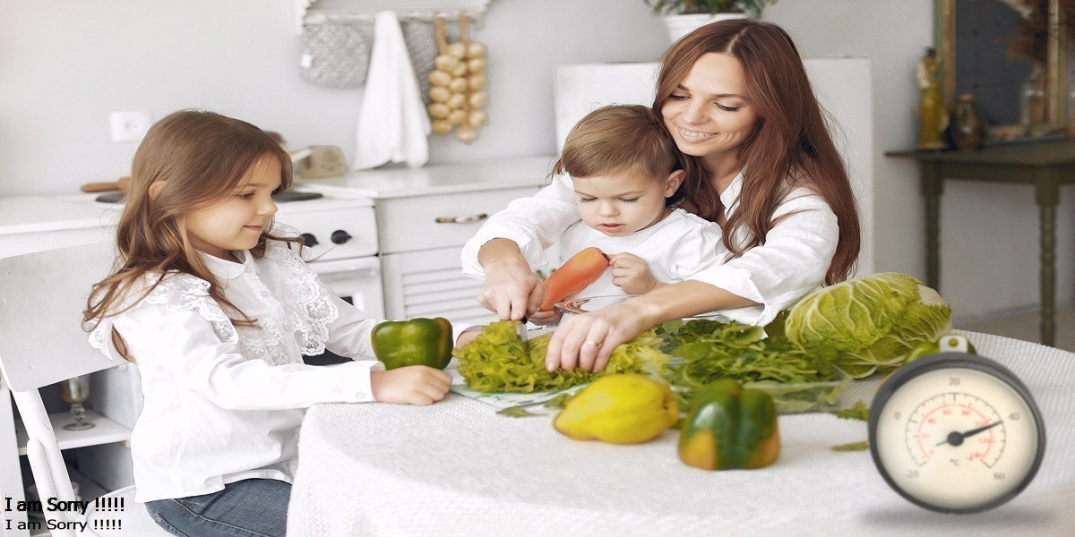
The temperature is 40,°C
